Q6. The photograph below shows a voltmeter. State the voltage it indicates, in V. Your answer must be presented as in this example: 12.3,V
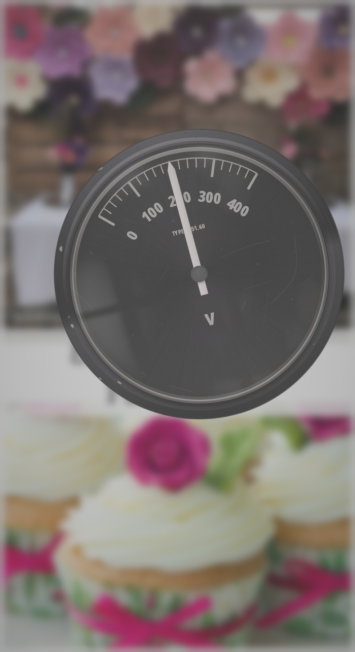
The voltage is 200,V
